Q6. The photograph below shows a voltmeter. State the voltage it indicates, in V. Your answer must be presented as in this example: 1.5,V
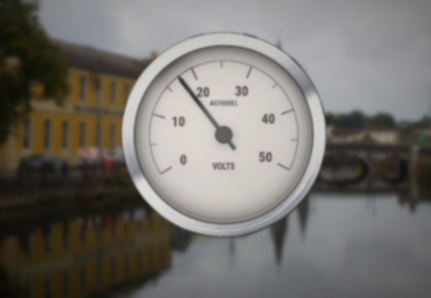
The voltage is 17.5,V
